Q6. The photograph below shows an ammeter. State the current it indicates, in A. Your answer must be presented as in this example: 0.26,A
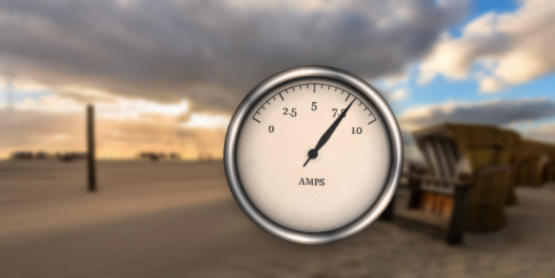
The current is 8,A
